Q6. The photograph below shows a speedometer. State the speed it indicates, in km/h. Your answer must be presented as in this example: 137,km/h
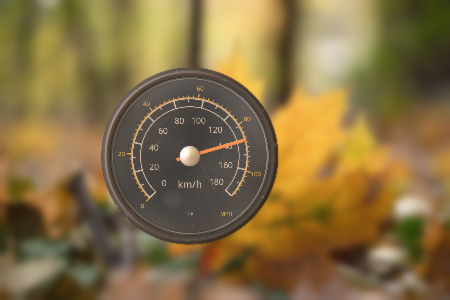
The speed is 140,km/h
